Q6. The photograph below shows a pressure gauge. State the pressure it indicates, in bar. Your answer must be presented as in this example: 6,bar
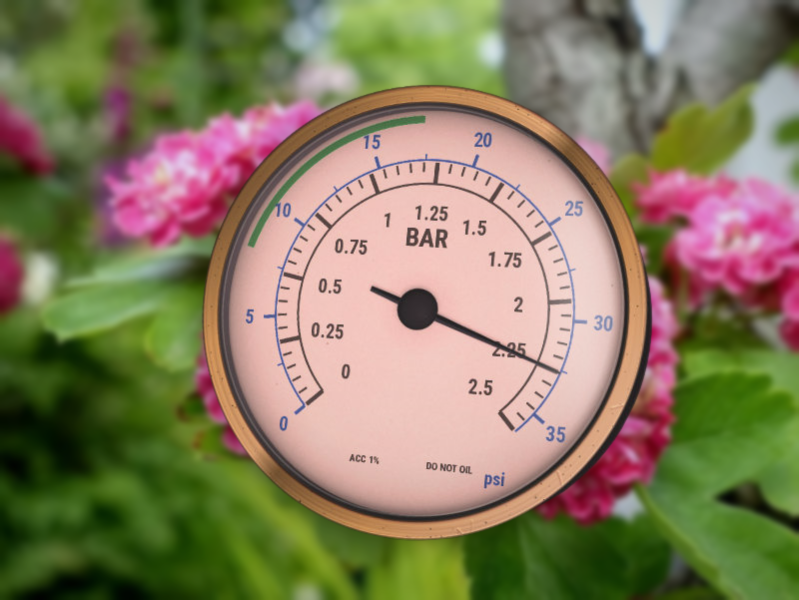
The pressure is 2.25,bar
